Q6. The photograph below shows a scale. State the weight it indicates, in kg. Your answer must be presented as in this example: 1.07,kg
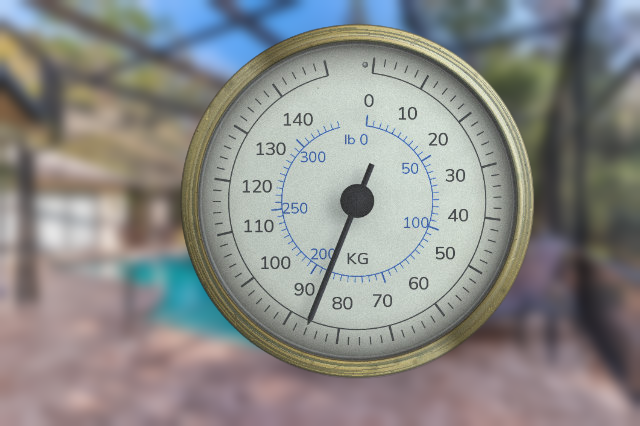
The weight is 86,kg
